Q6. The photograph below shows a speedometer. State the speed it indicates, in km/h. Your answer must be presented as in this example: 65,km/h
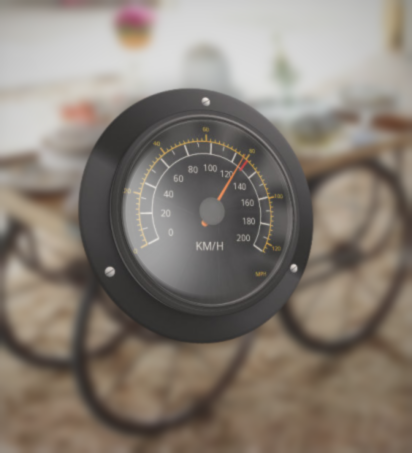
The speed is 125,km/h
